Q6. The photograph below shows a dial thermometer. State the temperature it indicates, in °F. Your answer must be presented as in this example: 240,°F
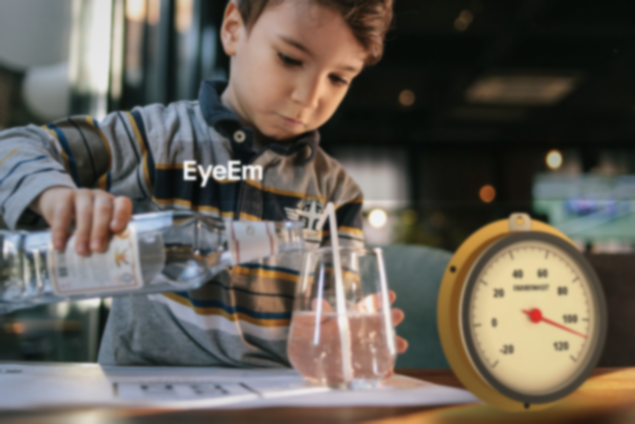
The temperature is 108,°F
